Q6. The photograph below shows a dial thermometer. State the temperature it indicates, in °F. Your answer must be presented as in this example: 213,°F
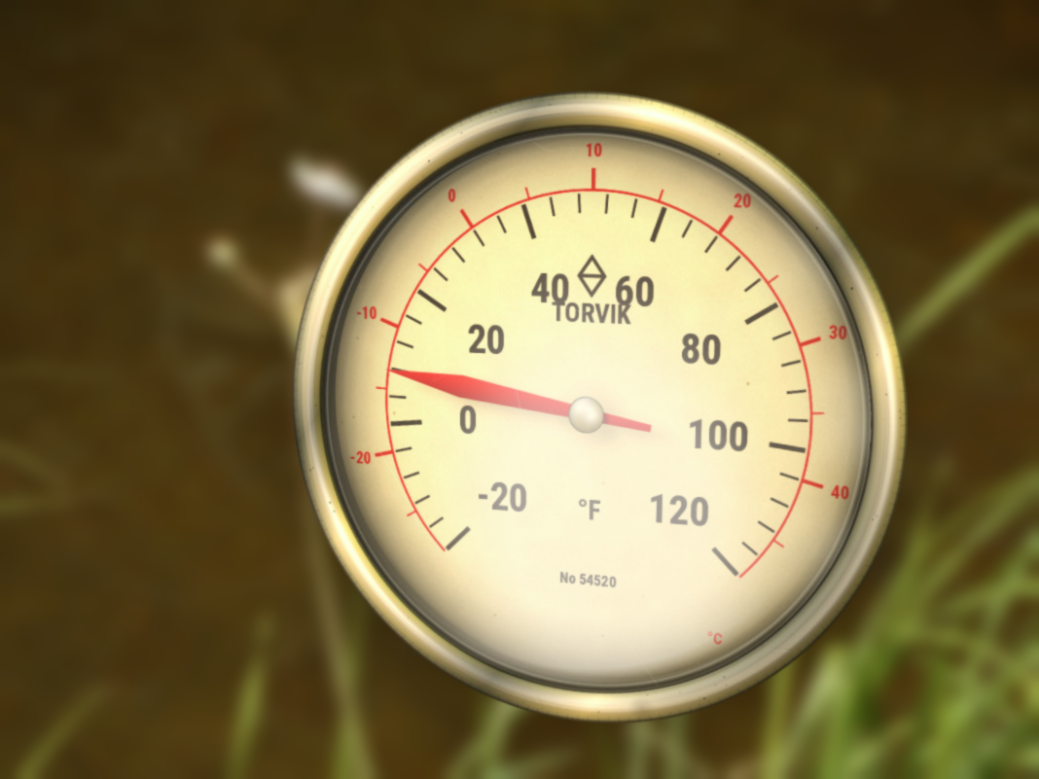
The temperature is 8,°F
